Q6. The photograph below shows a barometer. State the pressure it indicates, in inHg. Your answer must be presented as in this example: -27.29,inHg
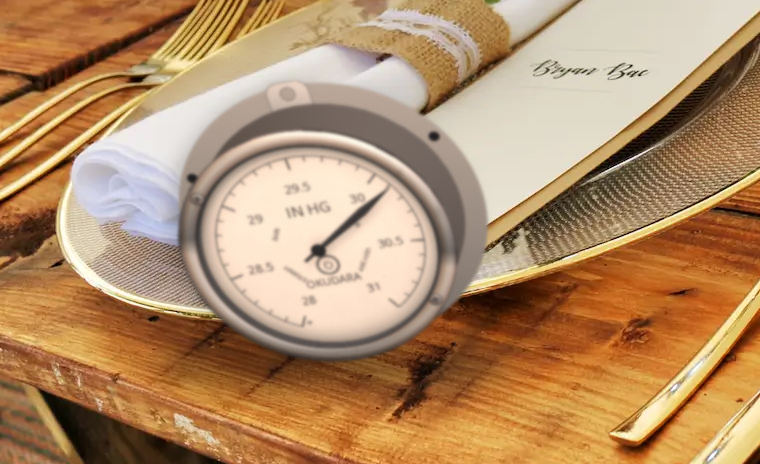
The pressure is 30.1,inHg
